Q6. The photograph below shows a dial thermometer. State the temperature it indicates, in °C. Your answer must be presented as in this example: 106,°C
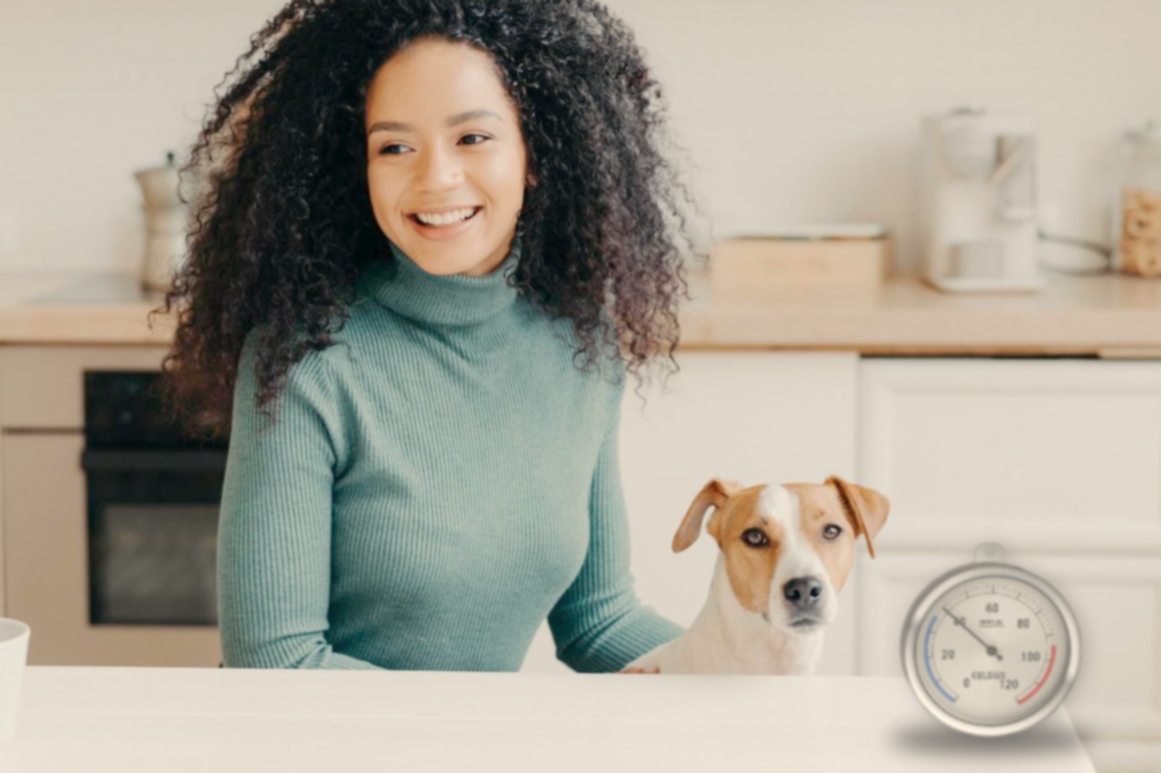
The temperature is 40,°C
